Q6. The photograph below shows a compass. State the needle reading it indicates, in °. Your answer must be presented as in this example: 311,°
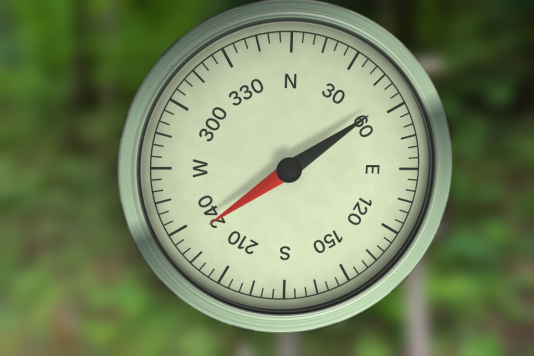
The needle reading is 235,°
